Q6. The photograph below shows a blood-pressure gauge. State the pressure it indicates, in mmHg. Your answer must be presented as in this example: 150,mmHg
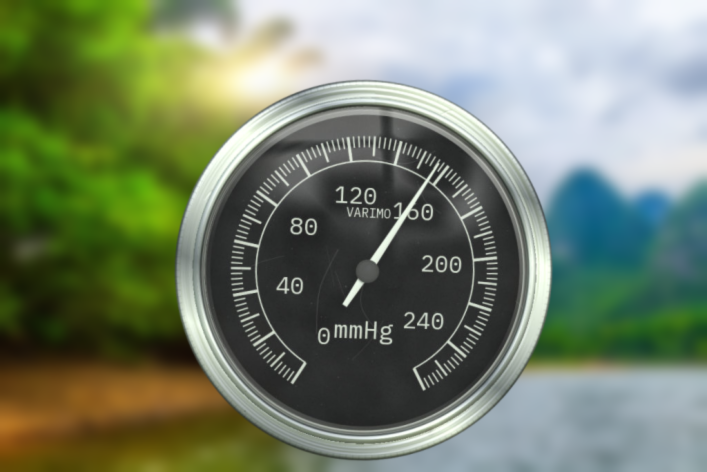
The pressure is 156,mmHg
